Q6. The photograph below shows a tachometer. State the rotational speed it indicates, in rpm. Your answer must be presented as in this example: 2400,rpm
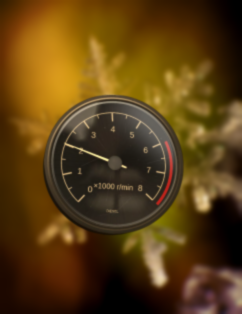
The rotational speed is 2000,rpm
